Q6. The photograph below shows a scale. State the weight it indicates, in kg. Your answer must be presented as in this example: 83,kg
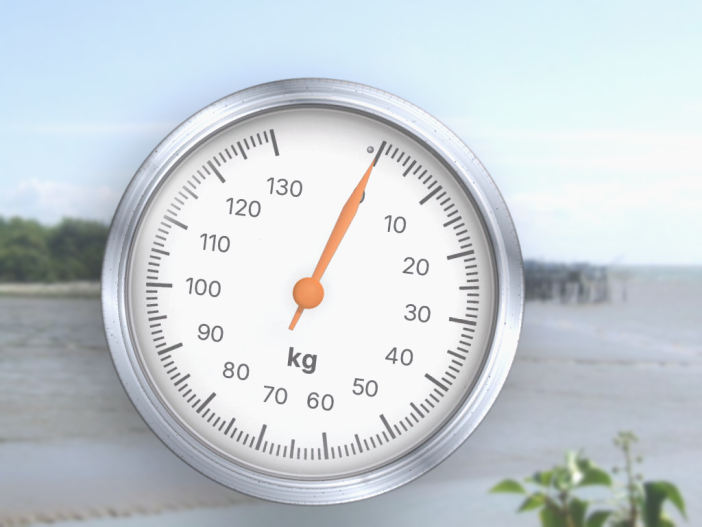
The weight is 0,kg
